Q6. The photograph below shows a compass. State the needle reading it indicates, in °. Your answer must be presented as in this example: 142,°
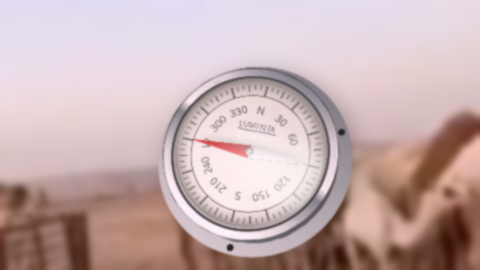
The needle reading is 270,°
